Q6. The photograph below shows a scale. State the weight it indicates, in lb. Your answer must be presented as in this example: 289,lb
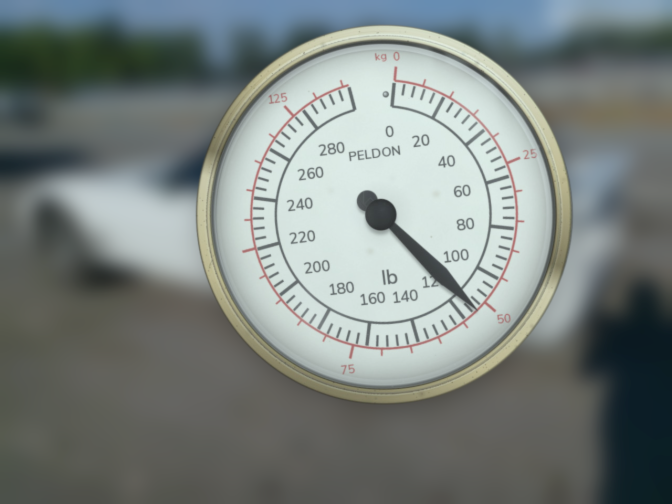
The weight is 114,lb
